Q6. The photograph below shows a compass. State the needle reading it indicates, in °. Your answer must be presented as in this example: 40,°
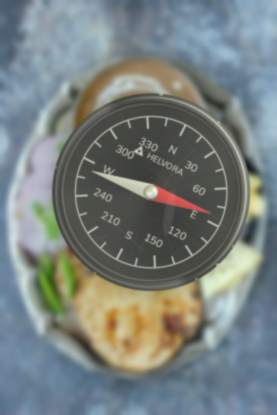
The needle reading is 82.5,°
